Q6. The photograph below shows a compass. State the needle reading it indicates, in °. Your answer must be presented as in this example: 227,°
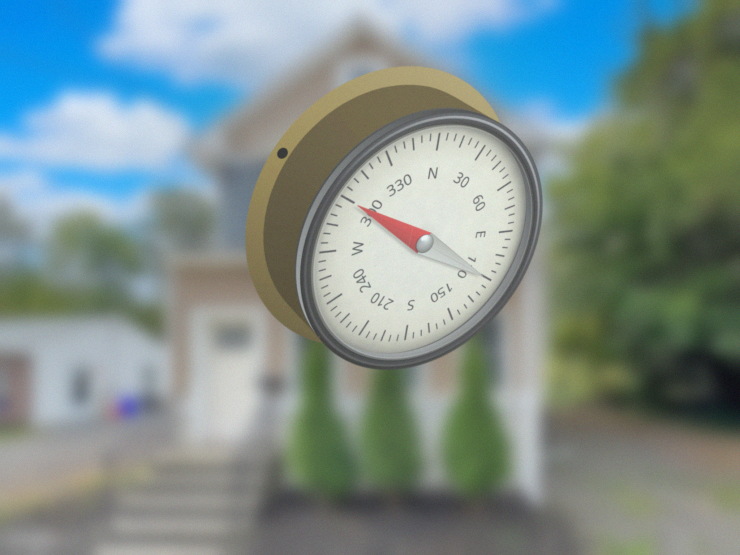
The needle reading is 300,°
